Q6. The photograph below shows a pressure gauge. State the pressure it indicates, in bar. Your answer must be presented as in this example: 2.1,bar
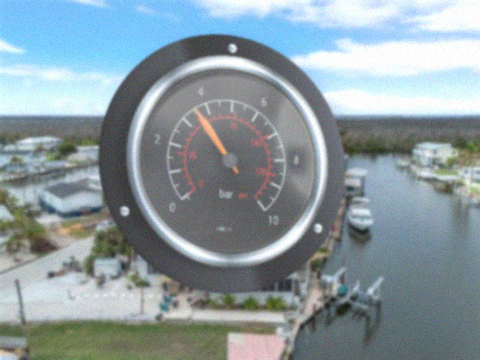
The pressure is 3.5,bar
